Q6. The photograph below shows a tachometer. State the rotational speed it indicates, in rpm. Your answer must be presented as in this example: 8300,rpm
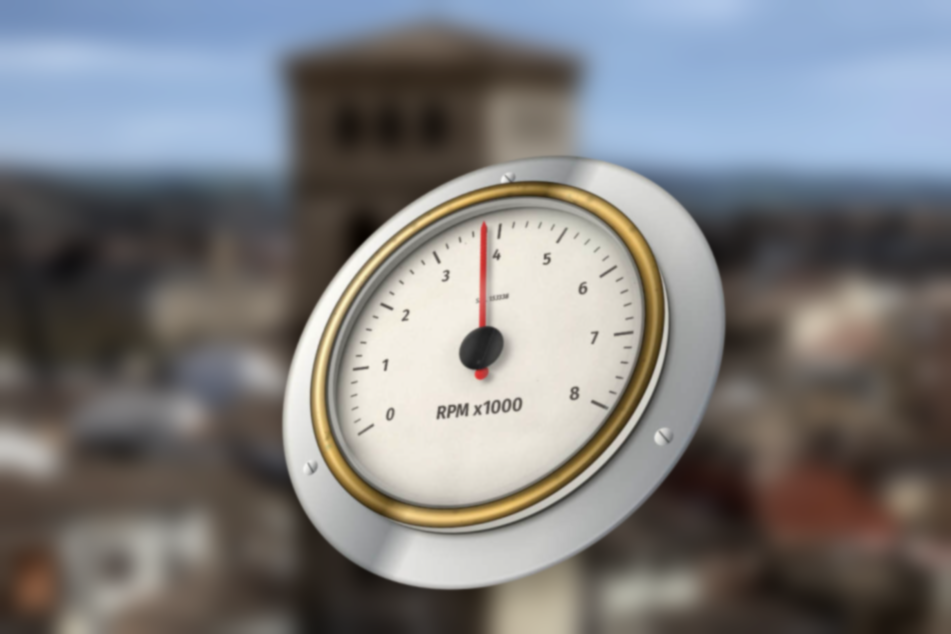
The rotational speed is 3800,rpm
